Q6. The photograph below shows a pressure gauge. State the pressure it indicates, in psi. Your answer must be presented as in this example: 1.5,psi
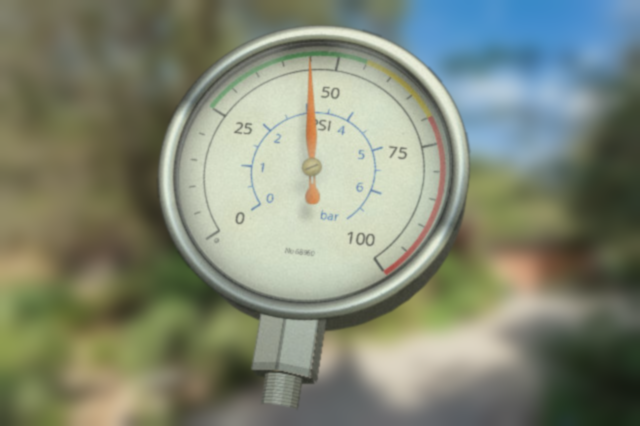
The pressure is 45,psi
